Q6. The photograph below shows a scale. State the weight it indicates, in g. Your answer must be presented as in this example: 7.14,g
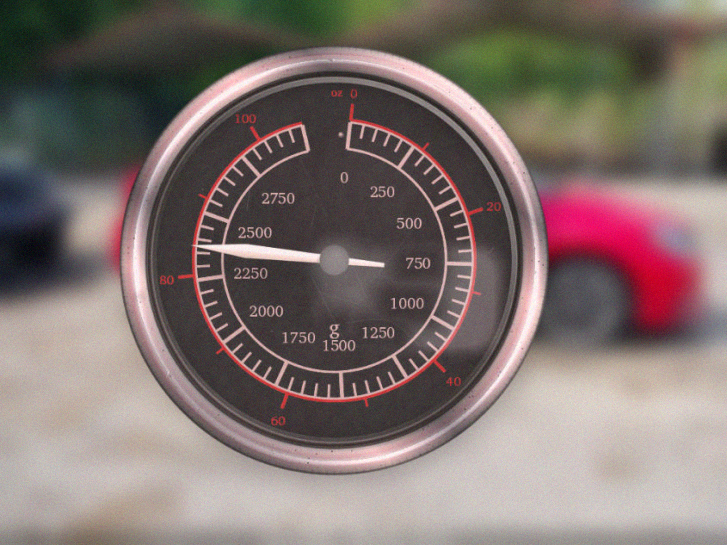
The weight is 2375,g
